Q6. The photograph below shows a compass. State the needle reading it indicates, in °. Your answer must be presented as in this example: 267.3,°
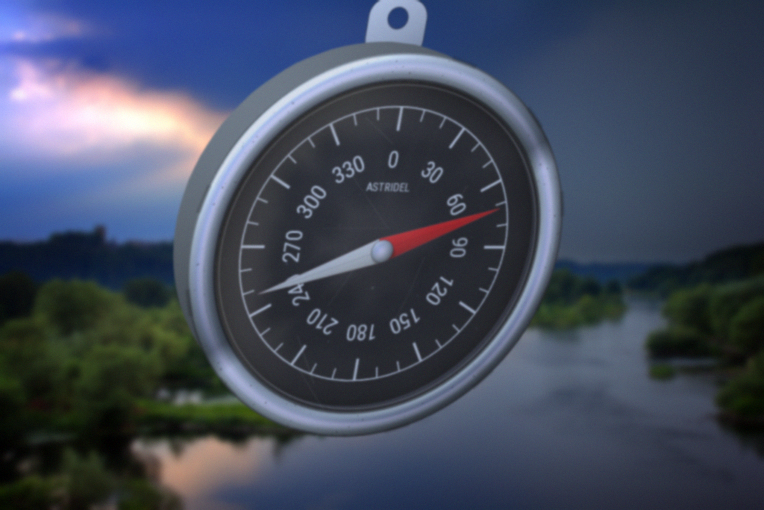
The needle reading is 70,°
